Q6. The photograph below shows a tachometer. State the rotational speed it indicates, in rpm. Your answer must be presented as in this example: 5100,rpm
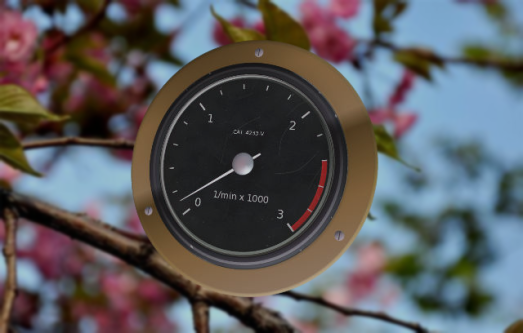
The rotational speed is 100,rpm
